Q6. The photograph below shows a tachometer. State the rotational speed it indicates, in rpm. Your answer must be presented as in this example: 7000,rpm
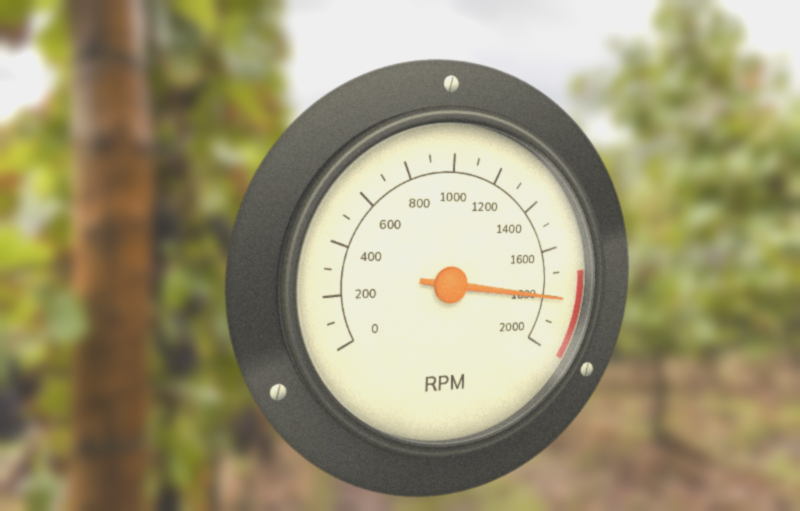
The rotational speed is 1800,rpm
